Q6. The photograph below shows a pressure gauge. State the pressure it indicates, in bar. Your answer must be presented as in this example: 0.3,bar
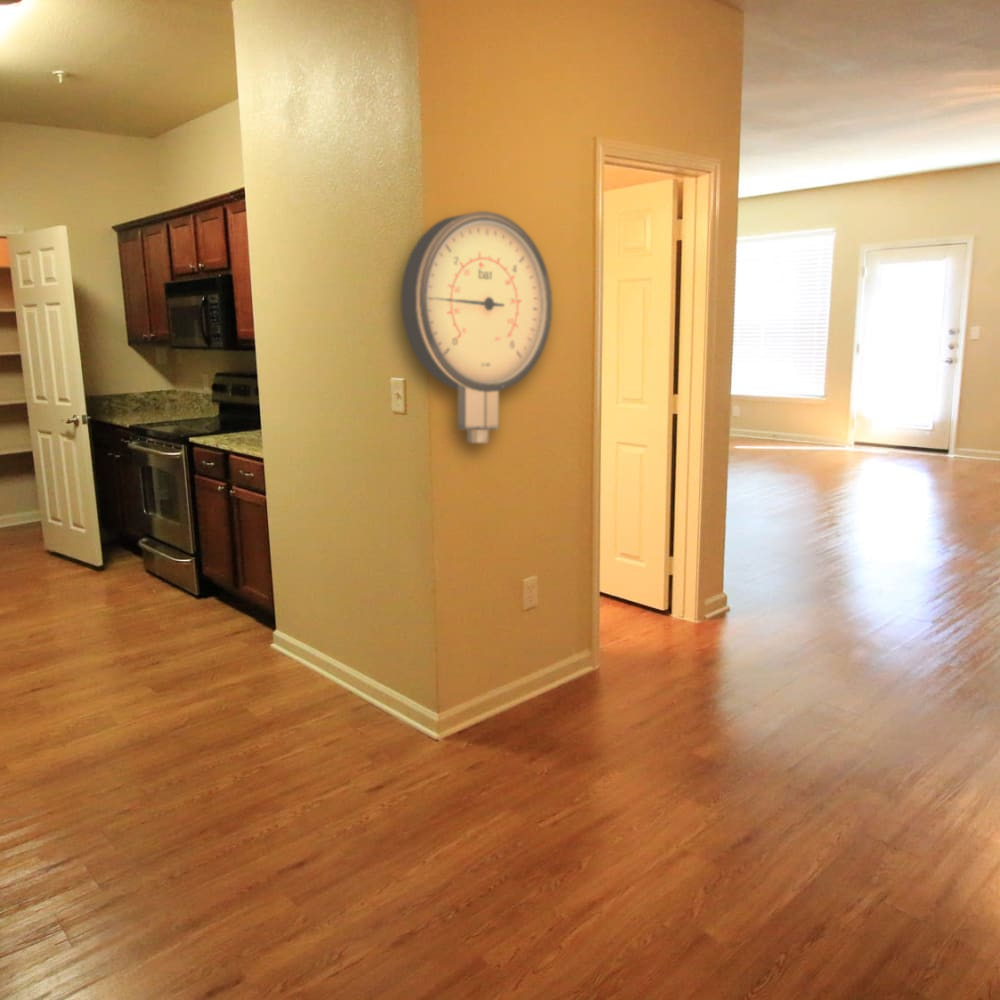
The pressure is 1,bar
